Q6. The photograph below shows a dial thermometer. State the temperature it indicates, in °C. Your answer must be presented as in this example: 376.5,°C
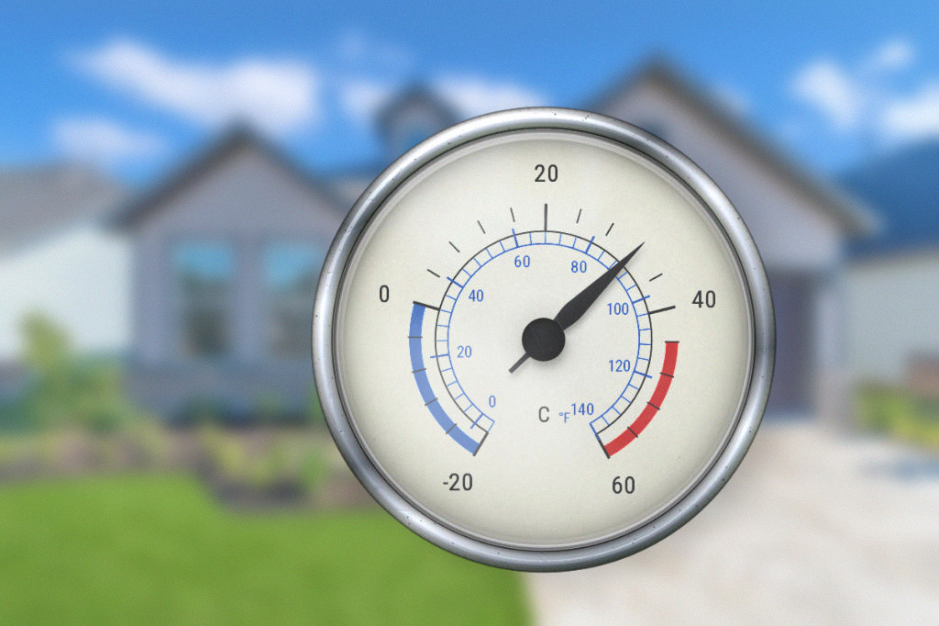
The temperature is 32,°C
